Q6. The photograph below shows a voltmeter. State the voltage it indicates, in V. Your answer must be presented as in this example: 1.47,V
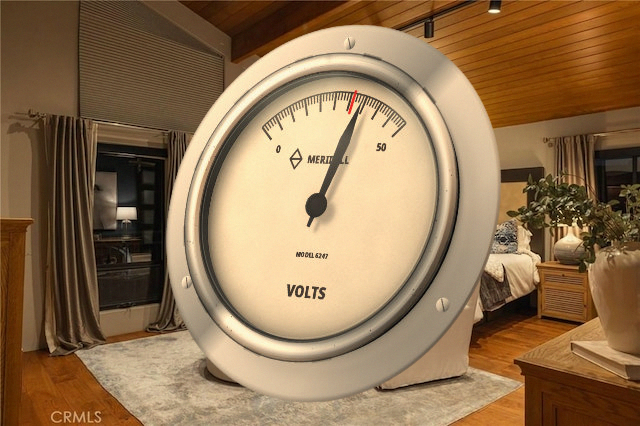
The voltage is 35,V
